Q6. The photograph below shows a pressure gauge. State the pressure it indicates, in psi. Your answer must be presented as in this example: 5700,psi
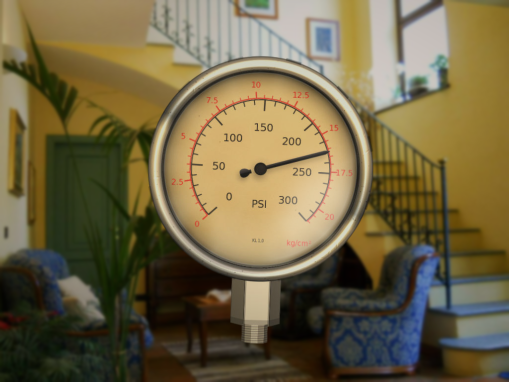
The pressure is 230,psi
